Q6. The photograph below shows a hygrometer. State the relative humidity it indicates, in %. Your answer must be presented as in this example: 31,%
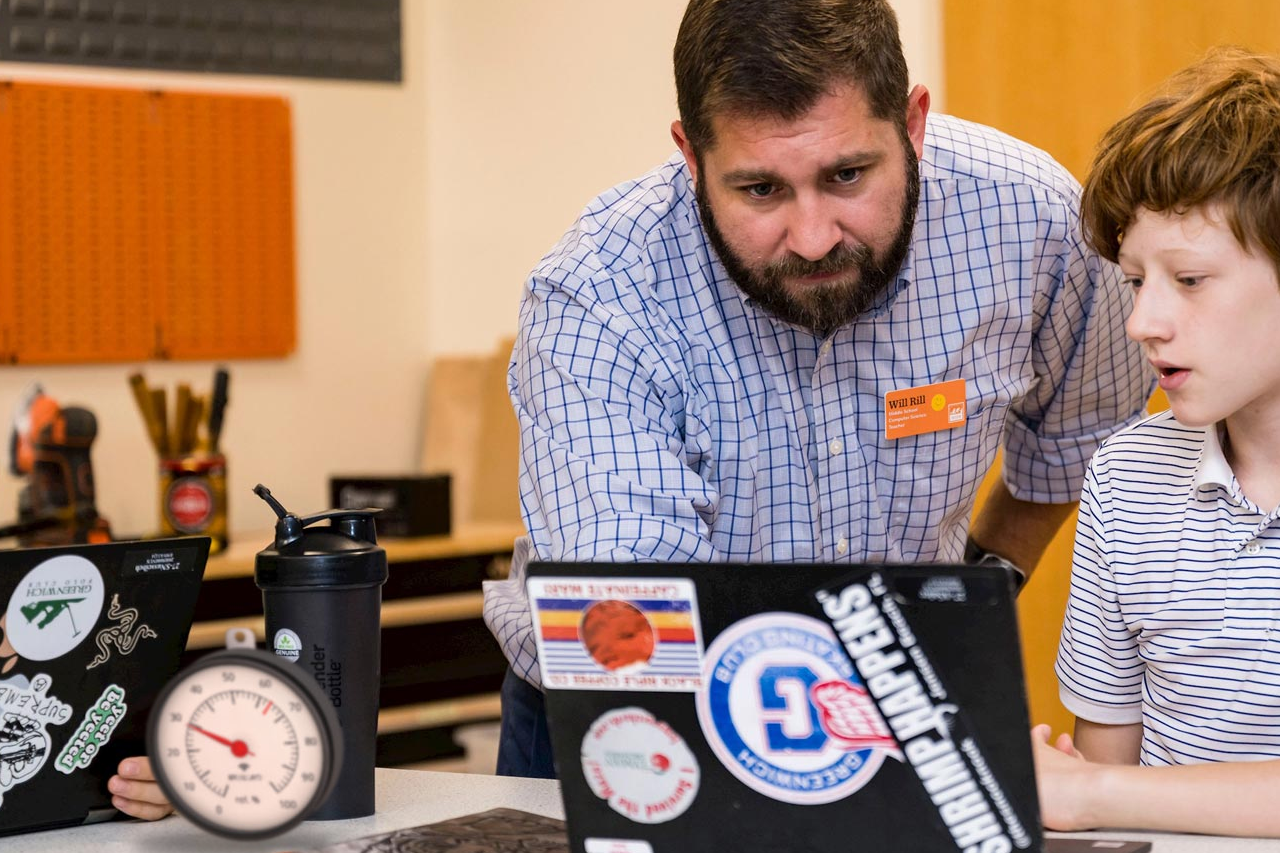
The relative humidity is 30,%
